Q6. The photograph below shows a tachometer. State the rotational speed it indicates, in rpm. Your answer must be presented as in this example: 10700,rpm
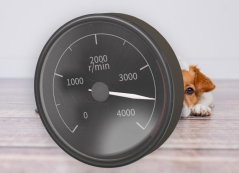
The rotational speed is 3500,rpm
